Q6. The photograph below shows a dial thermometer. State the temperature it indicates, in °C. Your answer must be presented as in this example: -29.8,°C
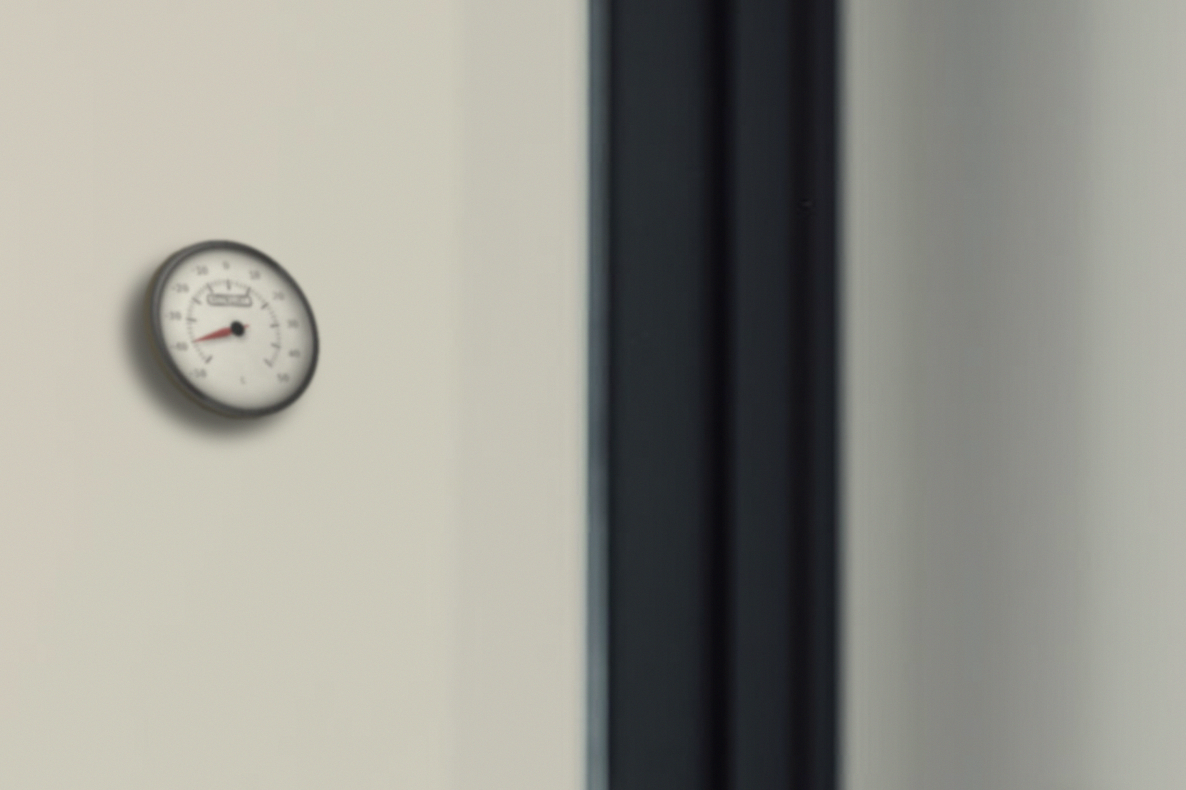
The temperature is -40,°C
